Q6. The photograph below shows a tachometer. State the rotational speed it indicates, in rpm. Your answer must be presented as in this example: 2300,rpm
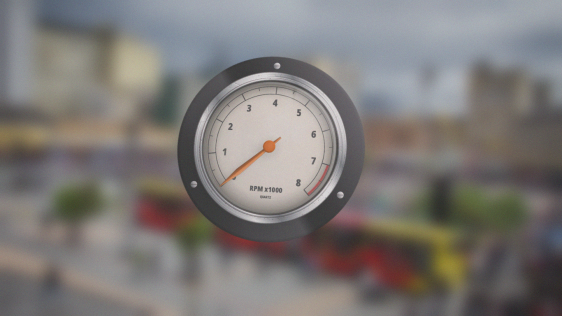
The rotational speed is 0,rpm
